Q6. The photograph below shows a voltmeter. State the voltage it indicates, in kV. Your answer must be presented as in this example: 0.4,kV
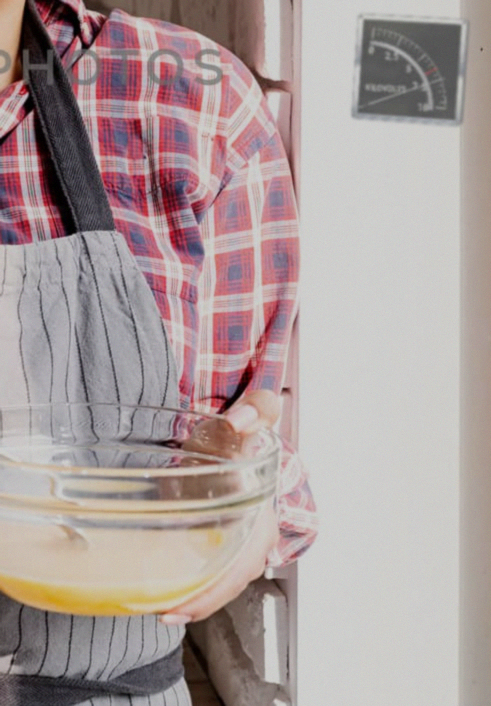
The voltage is 7.5,kV
